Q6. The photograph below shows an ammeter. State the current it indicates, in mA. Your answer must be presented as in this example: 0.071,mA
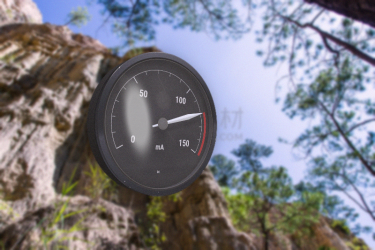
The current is 120,mA
